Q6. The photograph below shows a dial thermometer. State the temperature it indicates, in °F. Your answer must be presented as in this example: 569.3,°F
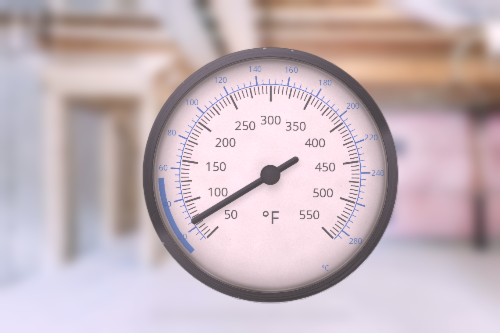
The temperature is 75,°F
